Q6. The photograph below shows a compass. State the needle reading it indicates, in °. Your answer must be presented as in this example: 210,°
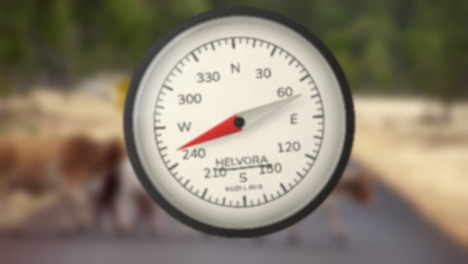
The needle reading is 250,°
